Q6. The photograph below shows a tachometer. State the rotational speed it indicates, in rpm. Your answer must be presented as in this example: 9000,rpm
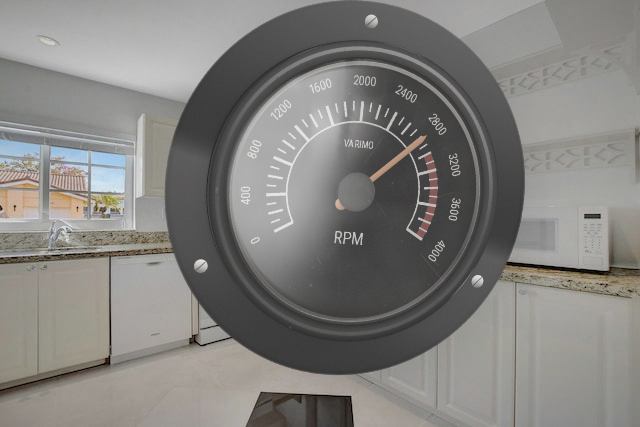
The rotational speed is 2800,rpm
